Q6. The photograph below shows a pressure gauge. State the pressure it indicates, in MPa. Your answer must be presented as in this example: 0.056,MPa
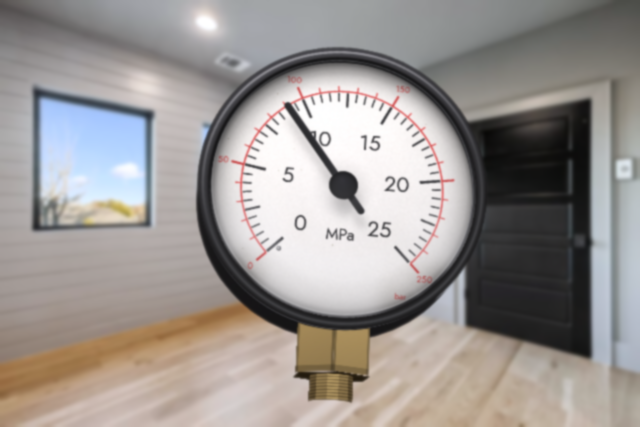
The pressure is 9,MPa
